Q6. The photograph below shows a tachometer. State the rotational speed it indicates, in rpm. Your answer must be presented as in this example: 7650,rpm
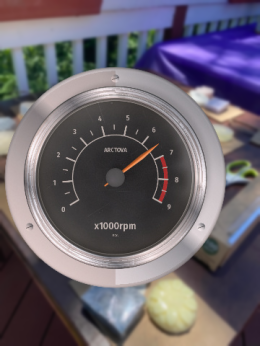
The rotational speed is 6500,rpm
